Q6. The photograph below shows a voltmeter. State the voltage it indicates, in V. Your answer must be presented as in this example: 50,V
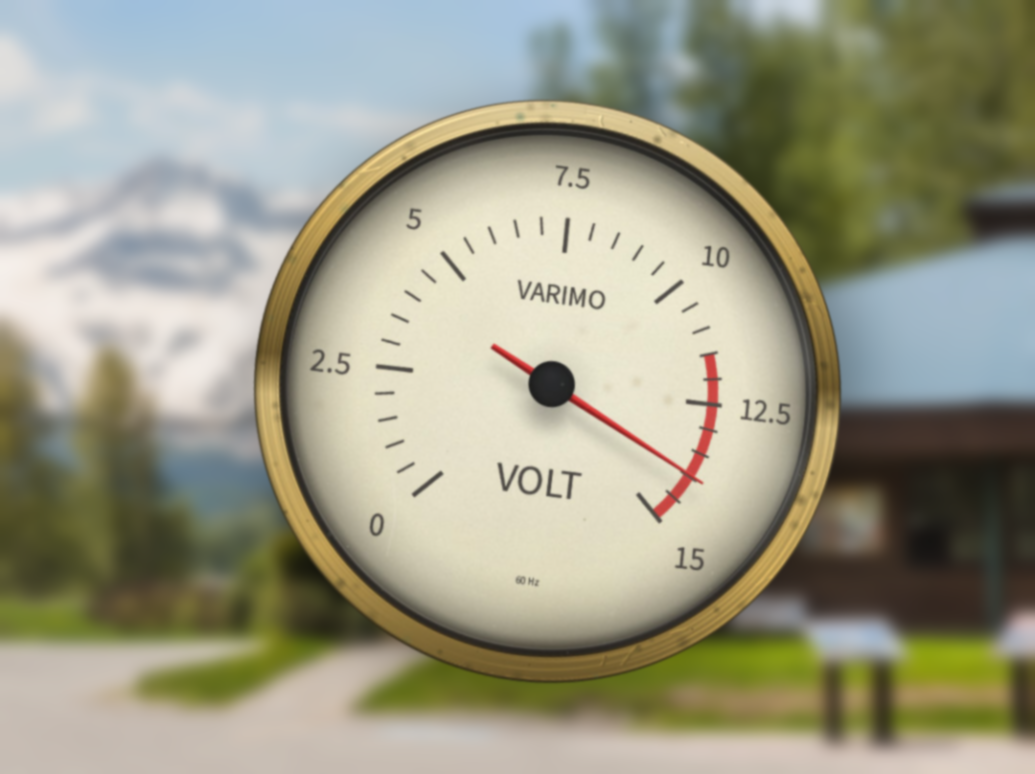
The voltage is 14,V
